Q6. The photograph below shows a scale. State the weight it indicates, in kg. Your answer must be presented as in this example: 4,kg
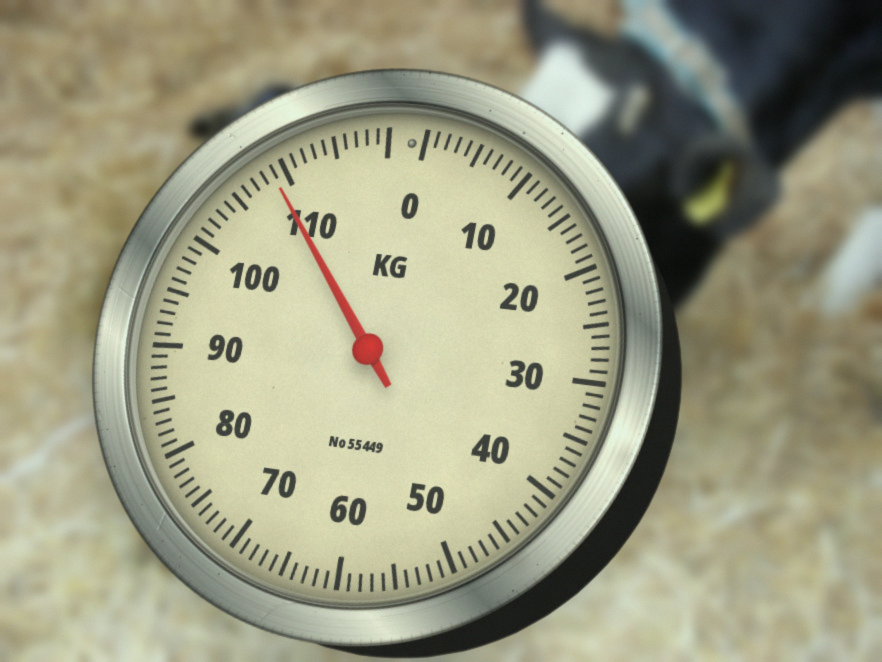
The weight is 109,kg
